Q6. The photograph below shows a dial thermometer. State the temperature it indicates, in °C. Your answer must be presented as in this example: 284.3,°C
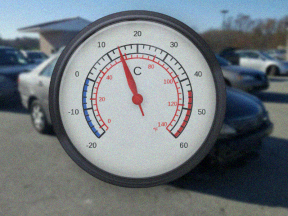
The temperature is 14,°C
